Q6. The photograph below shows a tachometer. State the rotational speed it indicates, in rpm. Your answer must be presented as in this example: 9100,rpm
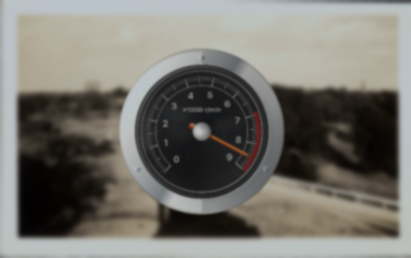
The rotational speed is 8500,rpm
